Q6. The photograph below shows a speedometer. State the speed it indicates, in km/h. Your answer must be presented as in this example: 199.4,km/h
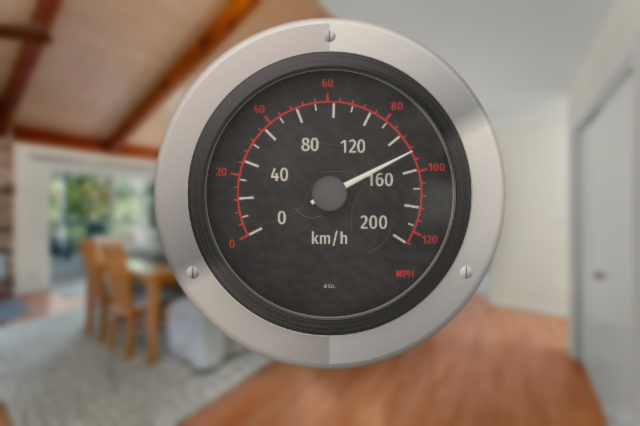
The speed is 150,km/h
